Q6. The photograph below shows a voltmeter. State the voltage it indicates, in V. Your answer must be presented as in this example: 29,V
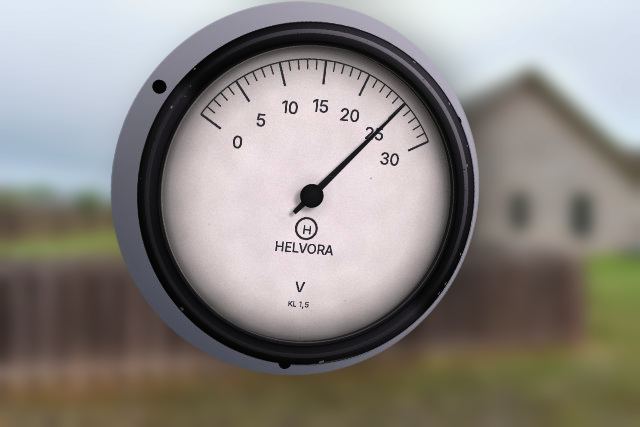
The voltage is 25,V
